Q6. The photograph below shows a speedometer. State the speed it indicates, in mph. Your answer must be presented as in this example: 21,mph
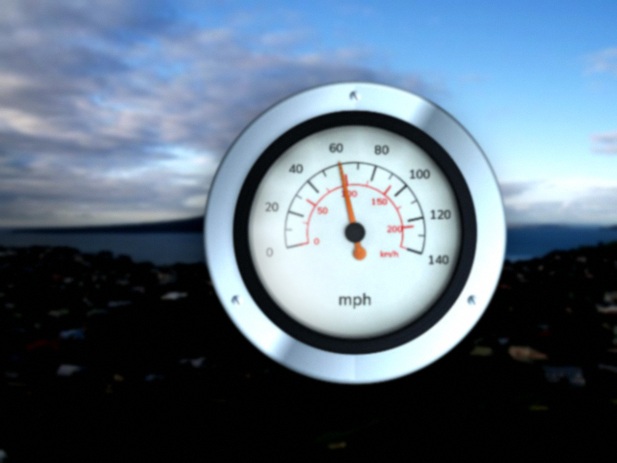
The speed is 60,mph
